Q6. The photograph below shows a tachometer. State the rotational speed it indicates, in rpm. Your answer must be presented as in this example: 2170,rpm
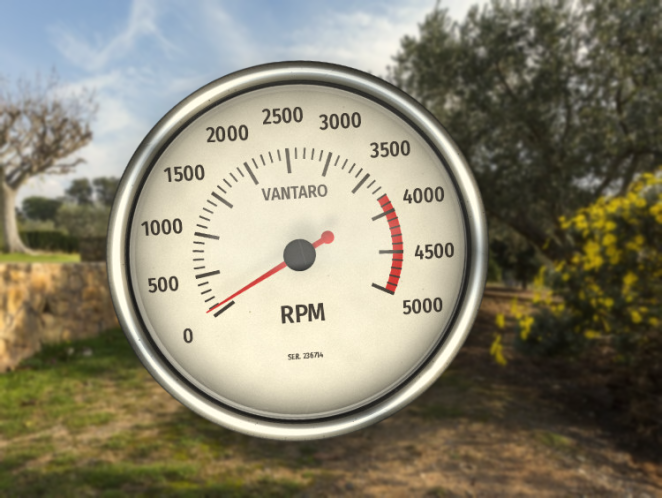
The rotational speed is 100,rpm
